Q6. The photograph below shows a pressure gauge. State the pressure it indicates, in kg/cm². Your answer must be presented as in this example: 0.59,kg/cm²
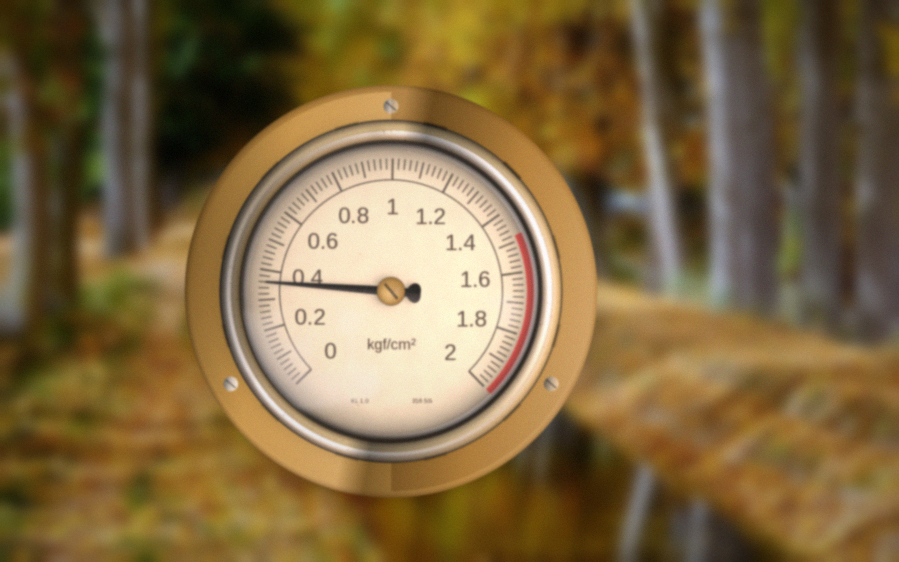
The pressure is 0.36,kg/cm²
